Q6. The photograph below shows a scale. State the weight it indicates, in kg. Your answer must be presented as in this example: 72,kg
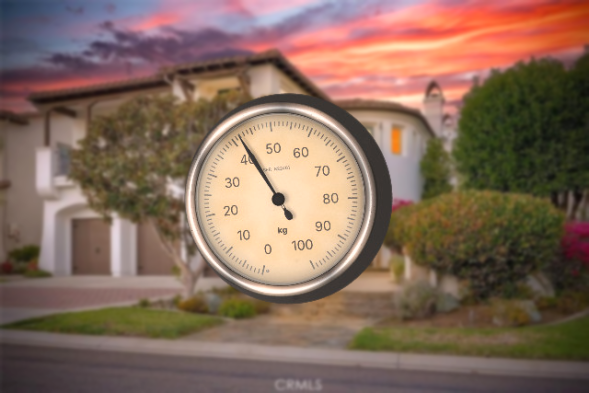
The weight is 42,kg
